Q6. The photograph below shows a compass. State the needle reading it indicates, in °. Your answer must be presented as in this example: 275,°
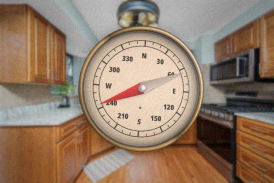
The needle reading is 245,°
